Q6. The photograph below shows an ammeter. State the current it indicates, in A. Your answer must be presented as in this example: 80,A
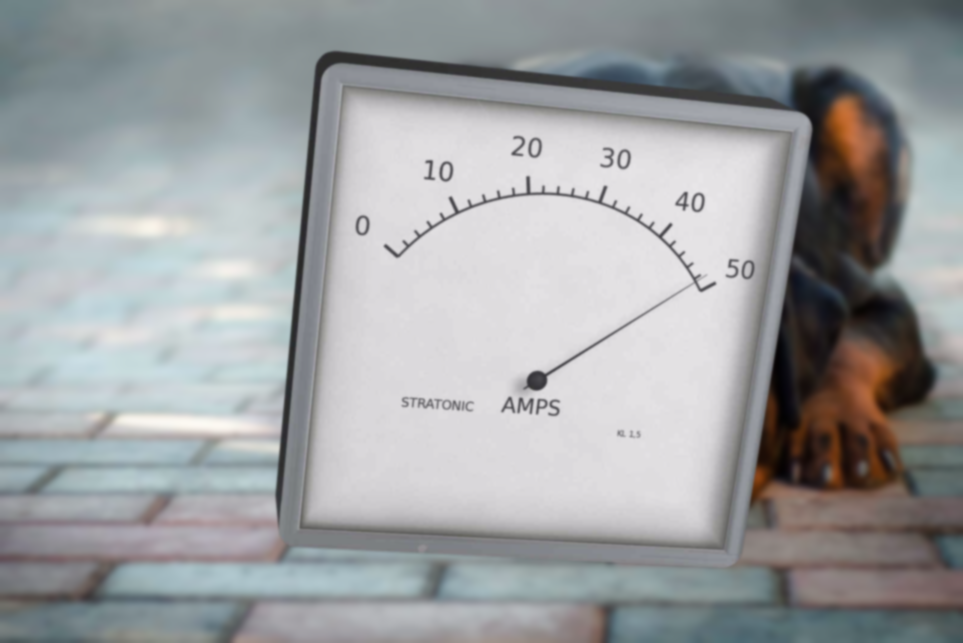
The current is 48,A
